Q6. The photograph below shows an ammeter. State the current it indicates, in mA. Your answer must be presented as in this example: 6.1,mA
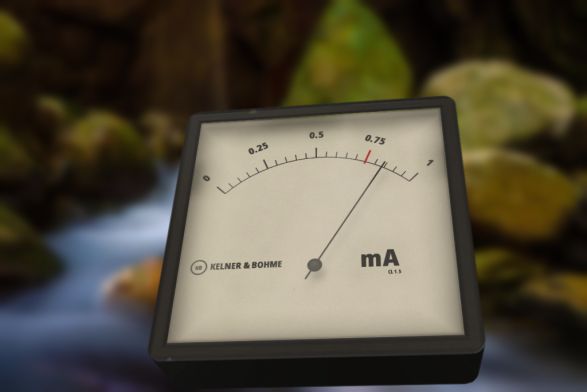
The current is 0.85,mA
